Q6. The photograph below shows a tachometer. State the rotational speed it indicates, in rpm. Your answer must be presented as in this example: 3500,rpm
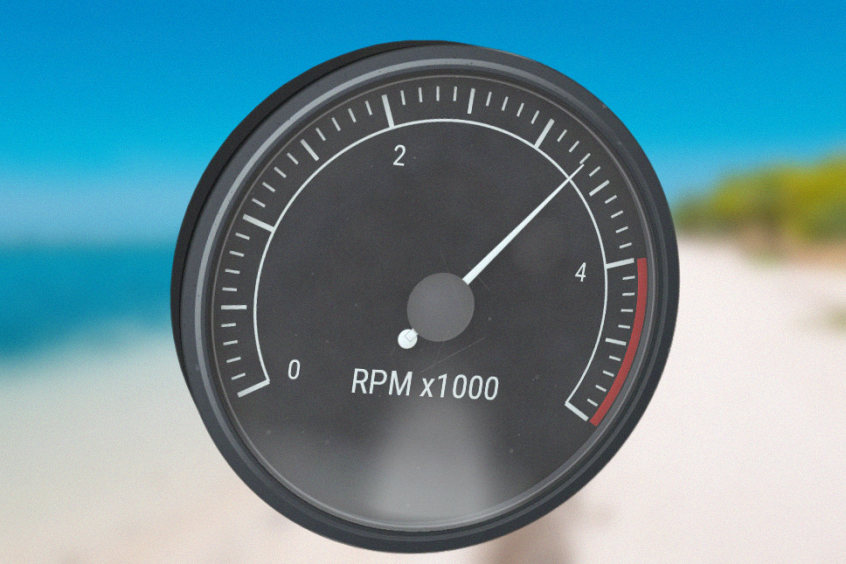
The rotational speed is 3300,rpm
